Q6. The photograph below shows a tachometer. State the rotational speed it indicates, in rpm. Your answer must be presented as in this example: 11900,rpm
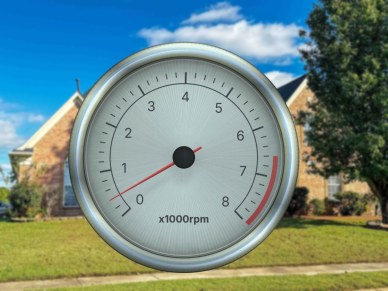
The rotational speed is 400,rpm
